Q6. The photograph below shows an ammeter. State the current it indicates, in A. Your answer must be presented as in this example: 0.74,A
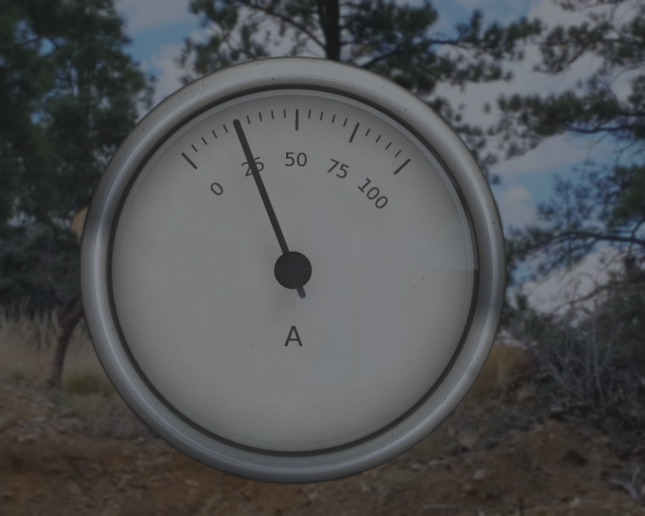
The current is 25,A
